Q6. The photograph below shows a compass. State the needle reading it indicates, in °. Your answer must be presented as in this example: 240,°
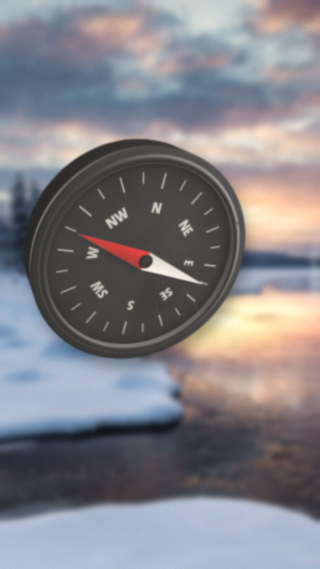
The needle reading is 285,°
